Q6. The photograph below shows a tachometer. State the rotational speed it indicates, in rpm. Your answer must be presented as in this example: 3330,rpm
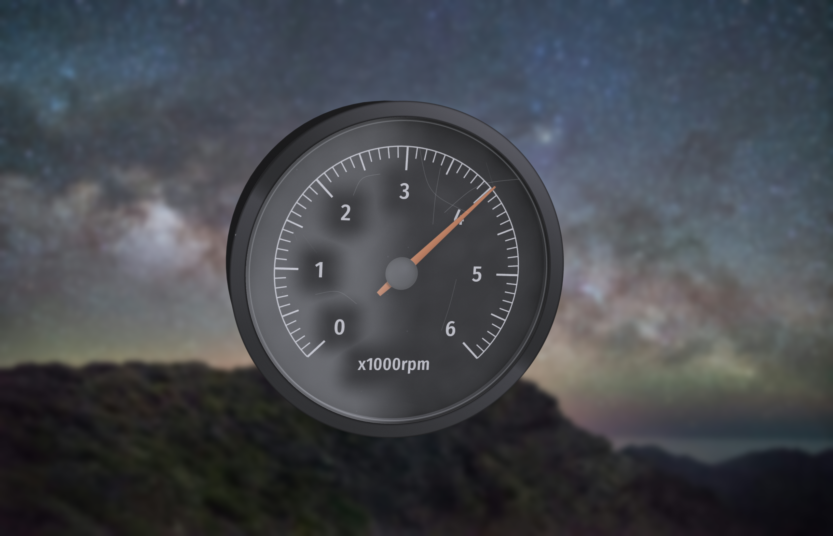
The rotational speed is 4000,rpm
